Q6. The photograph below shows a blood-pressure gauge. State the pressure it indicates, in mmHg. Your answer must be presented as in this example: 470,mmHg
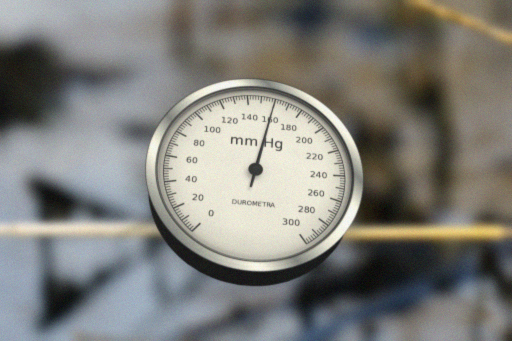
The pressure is 160,mmHg
